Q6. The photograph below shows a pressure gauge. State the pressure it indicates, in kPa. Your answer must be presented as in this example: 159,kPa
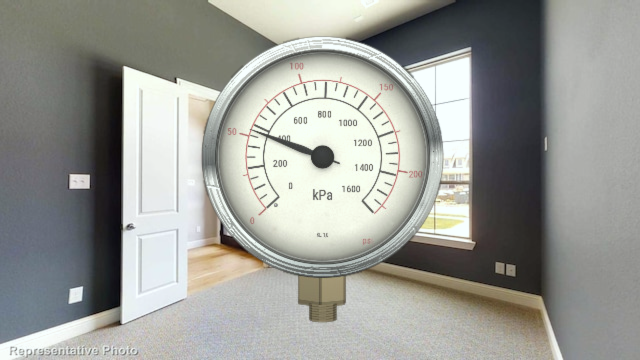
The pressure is 375,kPa
